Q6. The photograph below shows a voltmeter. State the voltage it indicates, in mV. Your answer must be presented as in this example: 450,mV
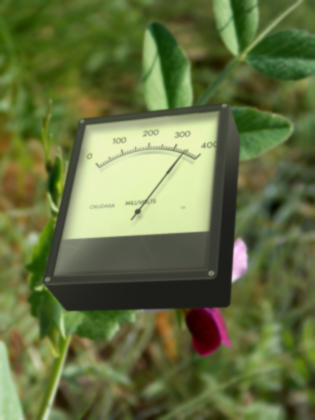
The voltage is 350,mV
